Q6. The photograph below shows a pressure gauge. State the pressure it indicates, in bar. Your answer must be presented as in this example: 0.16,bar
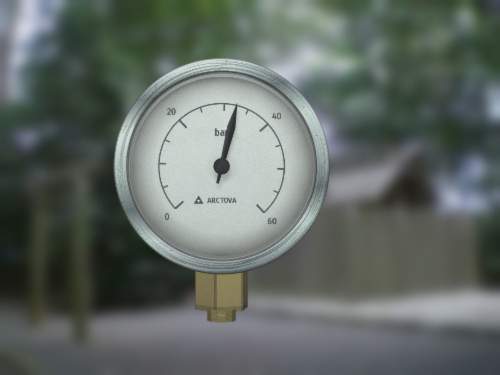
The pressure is 32.5,bar
